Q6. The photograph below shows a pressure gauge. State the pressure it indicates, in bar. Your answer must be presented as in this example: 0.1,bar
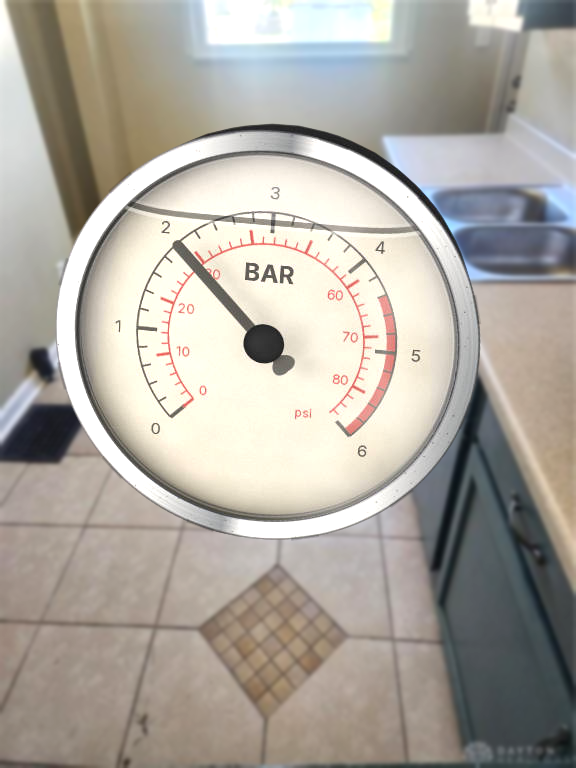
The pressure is 2,bar
